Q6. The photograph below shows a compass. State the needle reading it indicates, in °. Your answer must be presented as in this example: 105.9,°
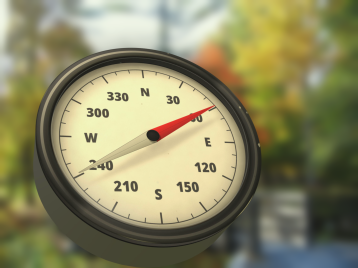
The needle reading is 60,°
